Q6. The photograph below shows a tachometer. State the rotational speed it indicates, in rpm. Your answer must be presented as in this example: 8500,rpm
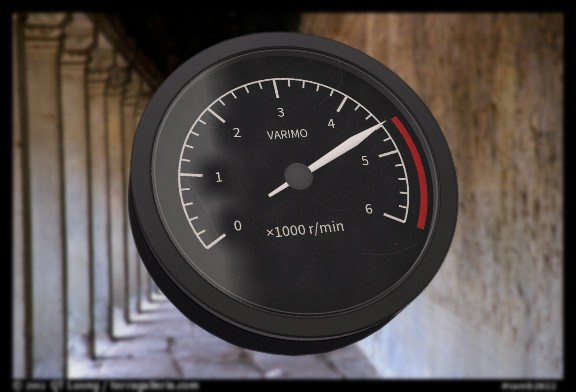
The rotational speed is 4600,rpm
